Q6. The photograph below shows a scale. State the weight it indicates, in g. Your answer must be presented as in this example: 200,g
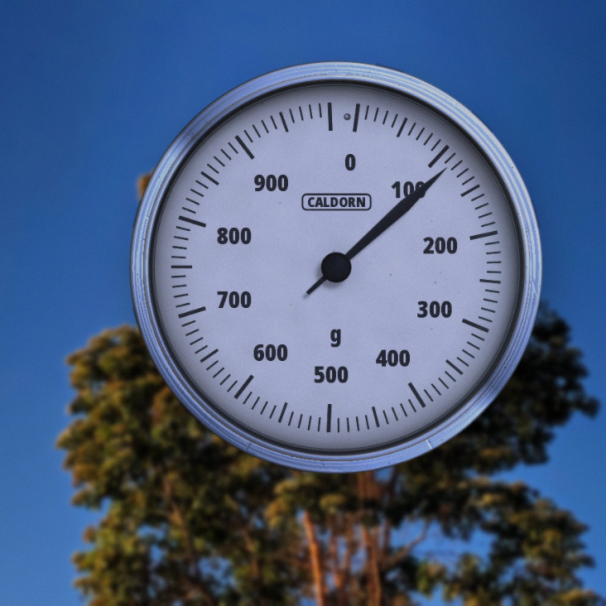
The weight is 115,g
